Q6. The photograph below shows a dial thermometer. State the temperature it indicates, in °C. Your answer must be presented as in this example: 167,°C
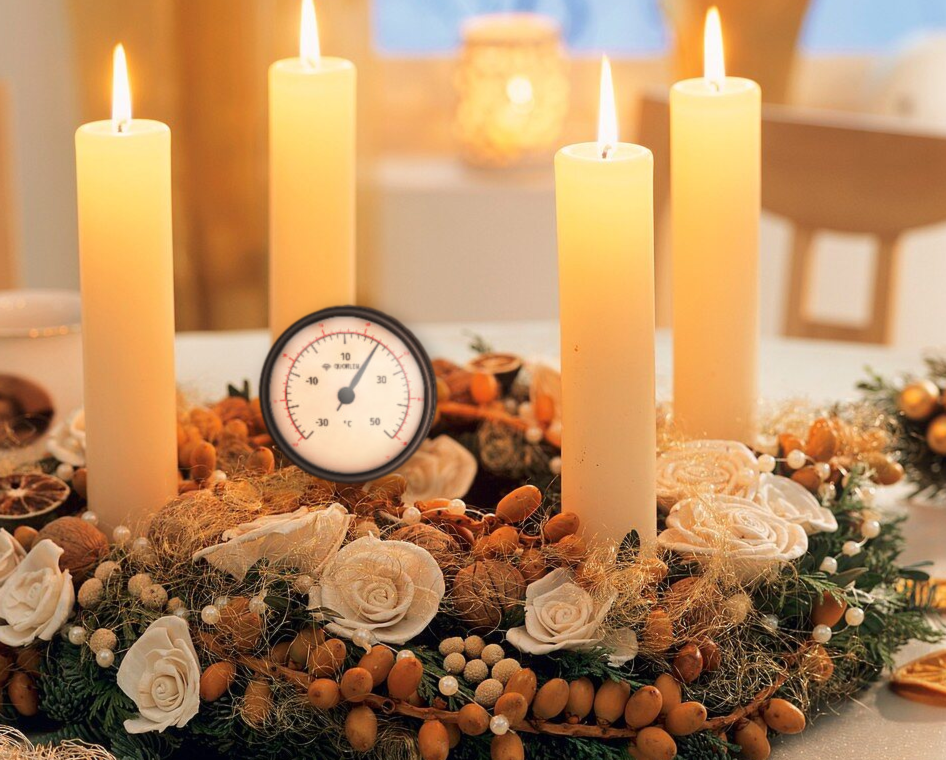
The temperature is 20,°C
